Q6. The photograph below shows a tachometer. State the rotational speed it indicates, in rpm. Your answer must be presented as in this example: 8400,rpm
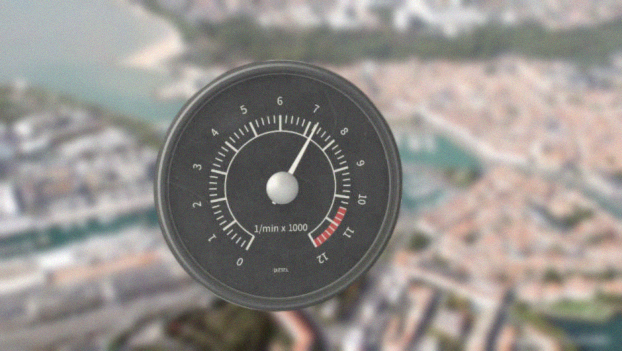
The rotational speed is 7200,rpm
